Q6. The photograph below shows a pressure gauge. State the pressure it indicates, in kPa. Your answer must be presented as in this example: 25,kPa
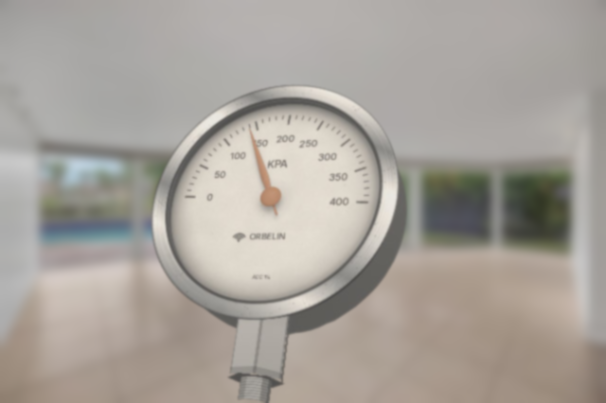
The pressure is 140,kPa
